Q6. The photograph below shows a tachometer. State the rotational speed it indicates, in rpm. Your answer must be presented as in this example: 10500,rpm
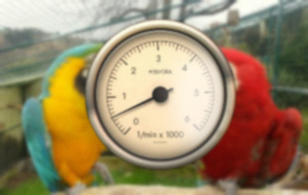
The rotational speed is 500,rpm
